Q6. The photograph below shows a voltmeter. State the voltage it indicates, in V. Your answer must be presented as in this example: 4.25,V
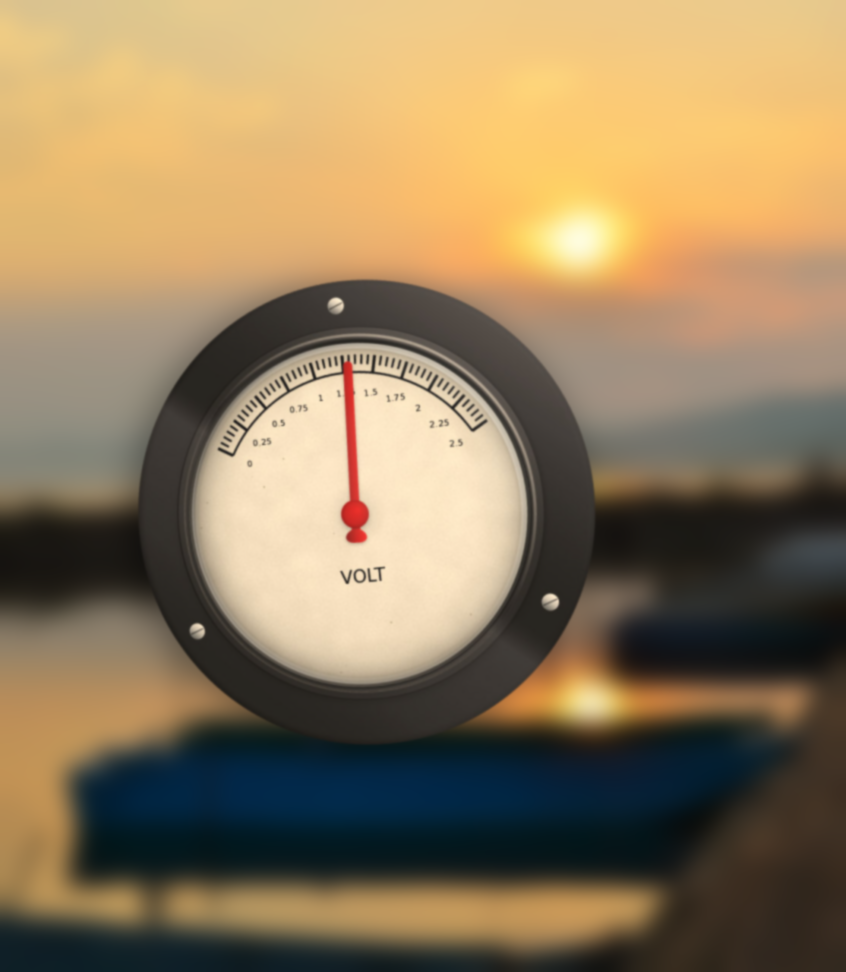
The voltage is 1.3,V
